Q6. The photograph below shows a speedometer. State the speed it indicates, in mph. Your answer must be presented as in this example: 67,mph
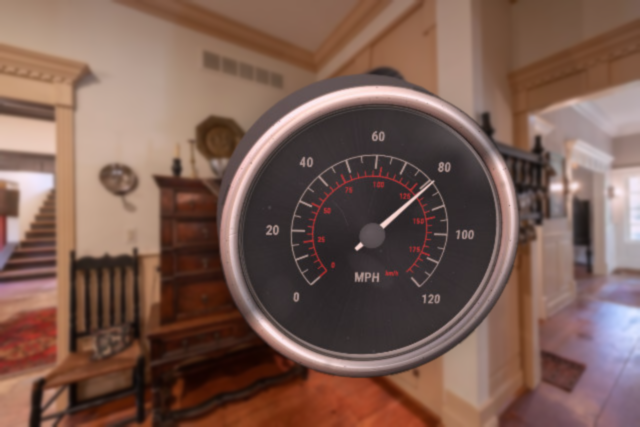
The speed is 80,mph
